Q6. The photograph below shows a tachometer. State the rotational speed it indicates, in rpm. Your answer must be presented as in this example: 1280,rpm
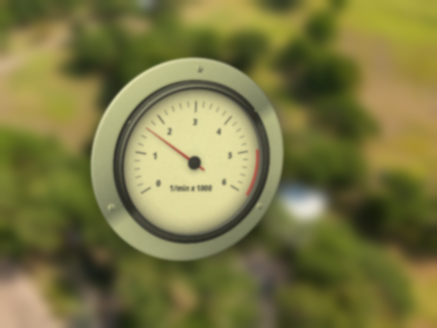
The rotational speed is 1600,rpm
